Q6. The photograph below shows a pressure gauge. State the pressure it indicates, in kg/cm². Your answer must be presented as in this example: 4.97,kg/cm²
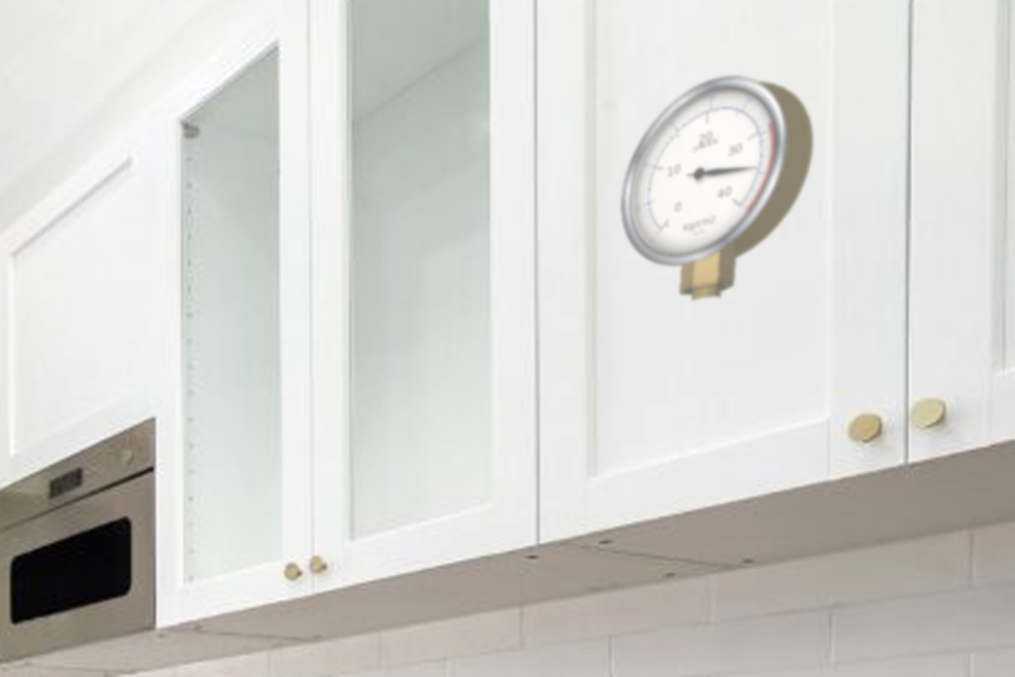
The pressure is 35,kg/cm²
